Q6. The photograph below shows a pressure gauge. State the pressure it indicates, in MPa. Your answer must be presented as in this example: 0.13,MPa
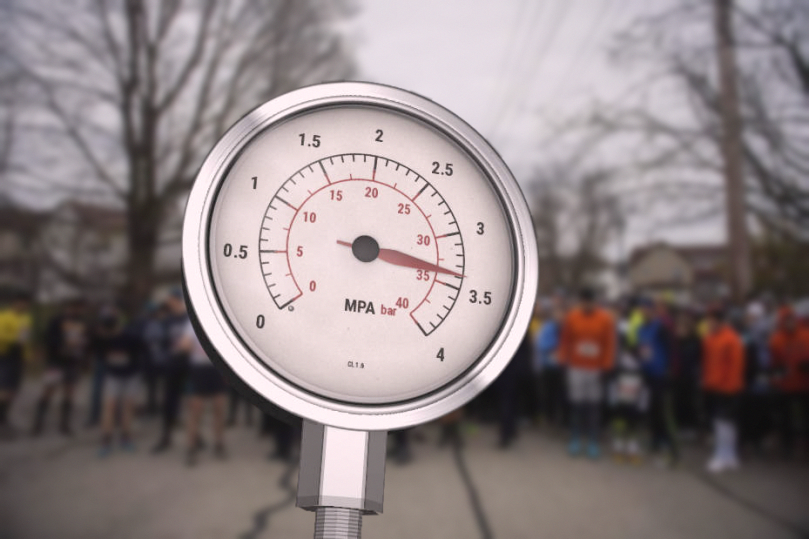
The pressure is 3.4,MPa
